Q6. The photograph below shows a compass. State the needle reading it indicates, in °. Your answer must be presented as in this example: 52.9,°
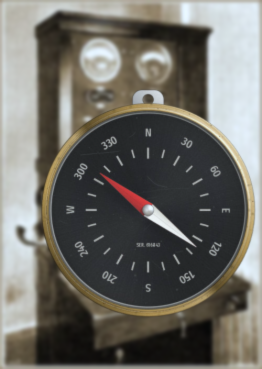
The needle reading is 307.5,°
